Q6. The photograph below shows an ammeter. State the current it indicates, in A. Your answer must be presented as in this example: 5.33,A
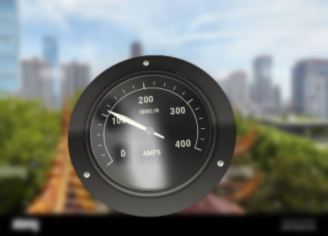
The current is 110,A
